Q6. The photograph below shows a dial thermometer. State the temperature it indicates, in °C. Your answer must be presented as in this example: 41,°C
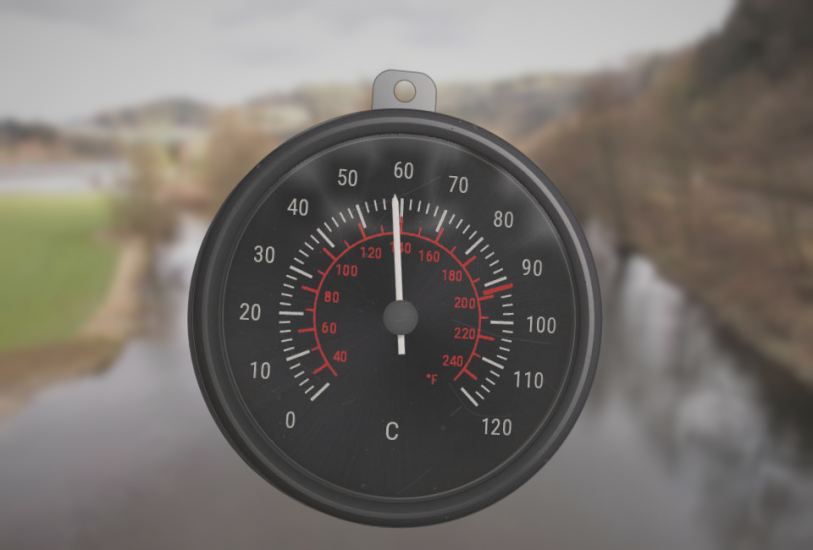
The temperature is 58,°C
